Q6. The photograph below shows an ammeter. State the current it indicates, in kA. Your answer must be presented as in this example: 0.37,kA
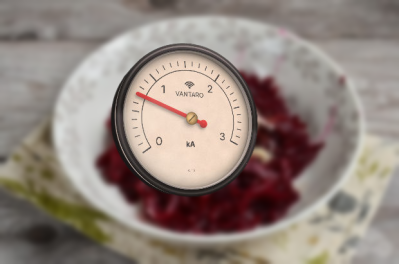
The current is 0.7,kA
